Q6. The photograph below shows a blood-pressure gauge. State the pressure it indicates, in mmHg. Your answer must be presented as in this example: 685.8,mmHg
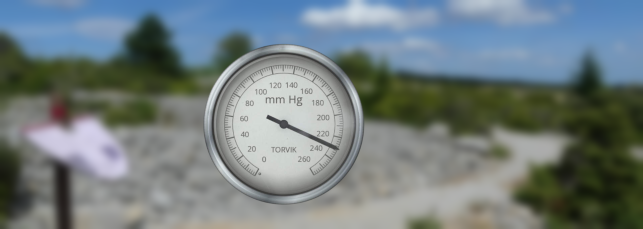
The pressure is 230,mmHg
